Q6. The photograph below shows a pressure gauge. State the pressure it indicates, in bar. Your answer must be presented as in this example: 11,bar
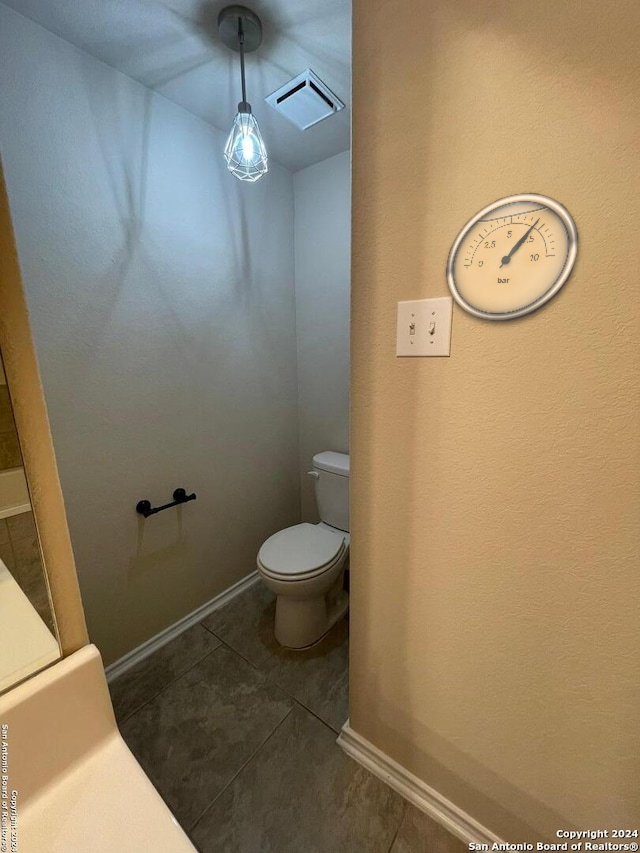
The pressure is 7,bar
